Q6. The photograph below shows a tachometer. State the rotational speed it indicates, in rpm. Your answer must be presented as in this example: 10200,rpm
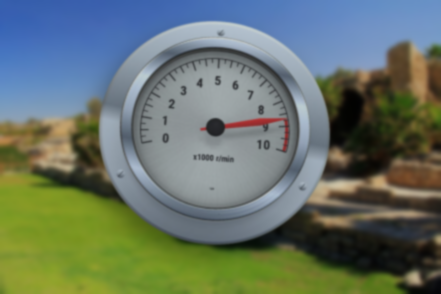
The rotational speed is 8750,rpm
